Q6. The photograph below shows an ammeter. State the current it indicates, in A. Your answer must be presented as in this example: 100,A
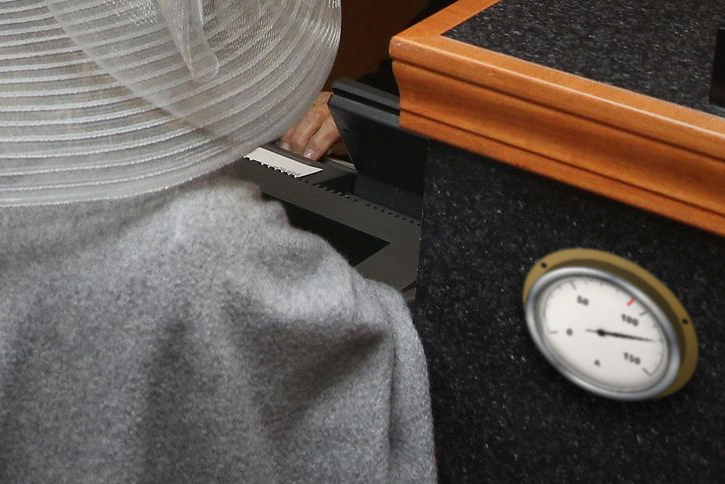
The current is 120,A
